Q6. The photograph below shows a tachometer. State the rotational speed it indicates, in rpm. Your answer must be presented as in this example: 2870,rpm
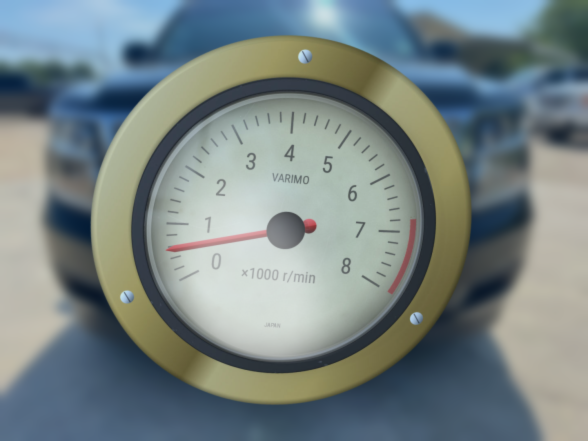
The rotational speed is 600,rpm
